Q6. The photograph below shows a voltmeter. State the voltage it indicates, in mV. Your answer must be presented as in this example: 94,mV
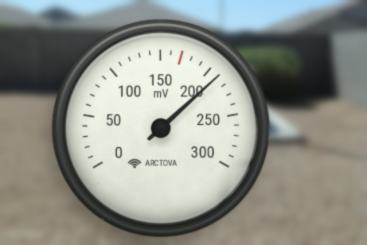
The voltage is 210,mV
